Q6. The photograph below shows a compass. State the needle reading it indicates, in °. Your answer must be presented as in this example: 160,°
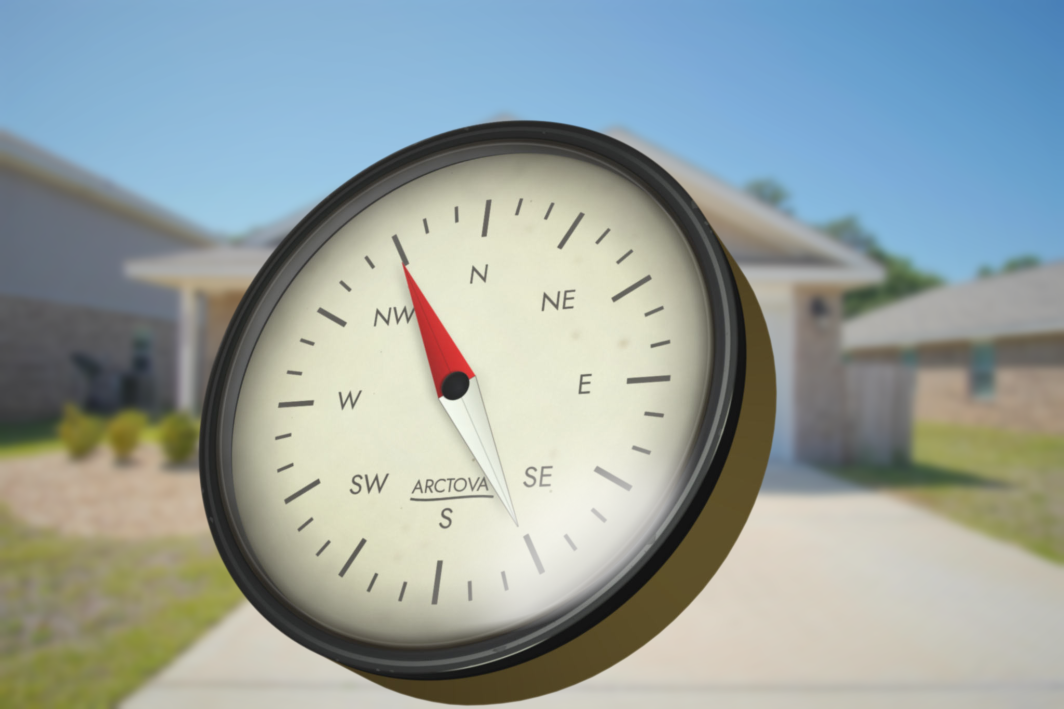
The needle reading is 330,°
